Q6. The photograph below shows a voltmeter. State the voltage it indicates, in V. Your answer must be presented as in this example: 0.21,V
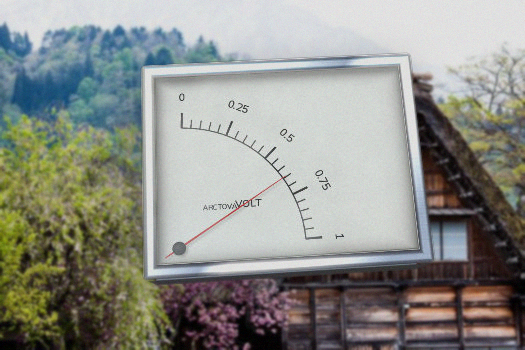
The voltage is 0.65,V
